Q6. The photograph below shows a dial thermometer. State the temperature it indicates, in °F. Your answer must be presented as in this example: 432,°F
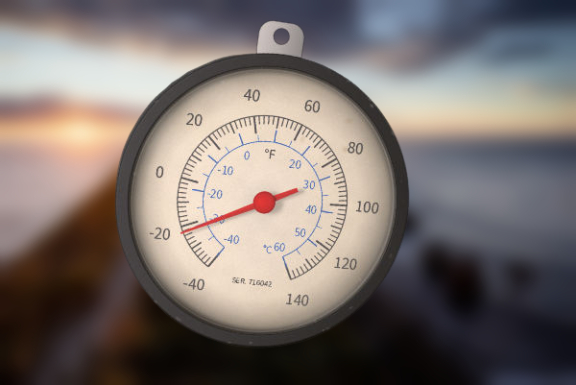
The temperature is -22,°F
